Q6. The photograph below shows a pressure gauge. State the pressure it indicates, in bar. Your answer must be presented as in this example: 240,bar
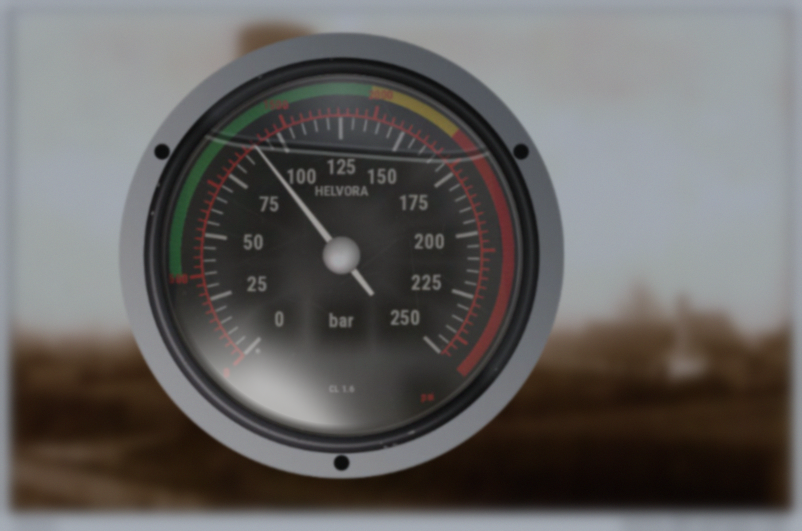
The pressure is 90,bar
